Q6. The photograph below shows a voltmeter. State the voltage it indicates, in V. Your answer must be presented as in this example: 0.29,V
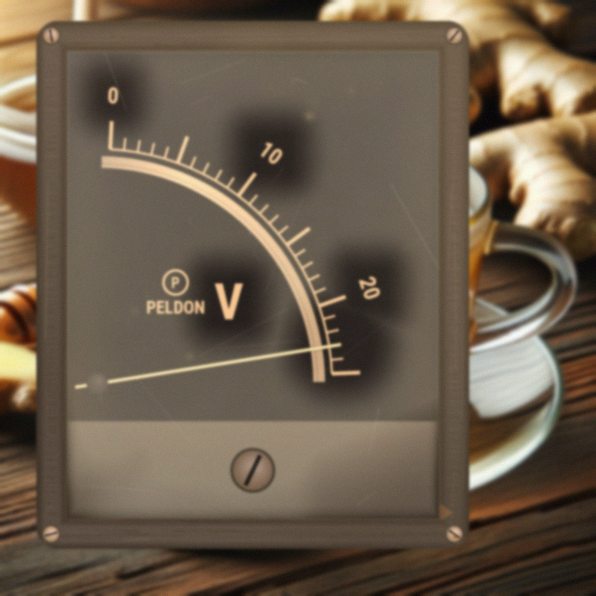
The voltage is 23,V
